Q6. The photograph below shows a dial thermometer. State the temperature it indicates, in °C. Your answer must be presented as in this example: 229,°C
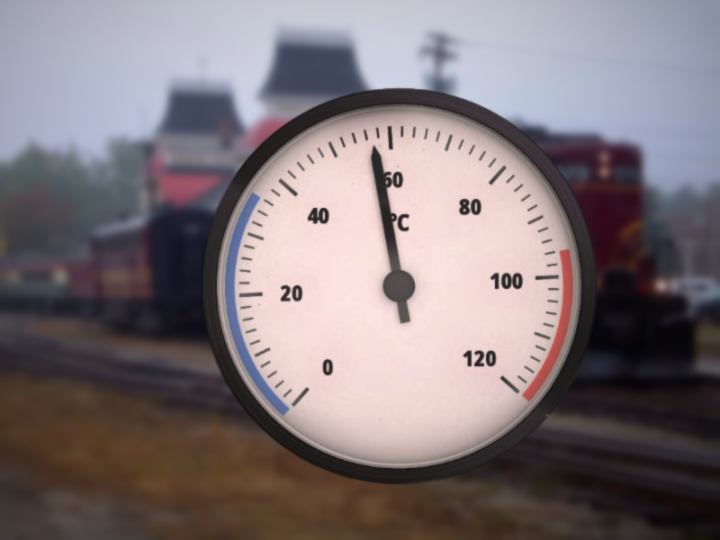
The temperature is 57,°C
